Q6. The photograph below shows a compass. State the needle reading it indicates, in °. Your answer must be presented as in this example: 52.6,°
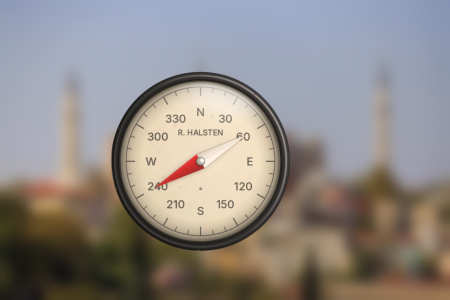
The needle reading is 240,°
